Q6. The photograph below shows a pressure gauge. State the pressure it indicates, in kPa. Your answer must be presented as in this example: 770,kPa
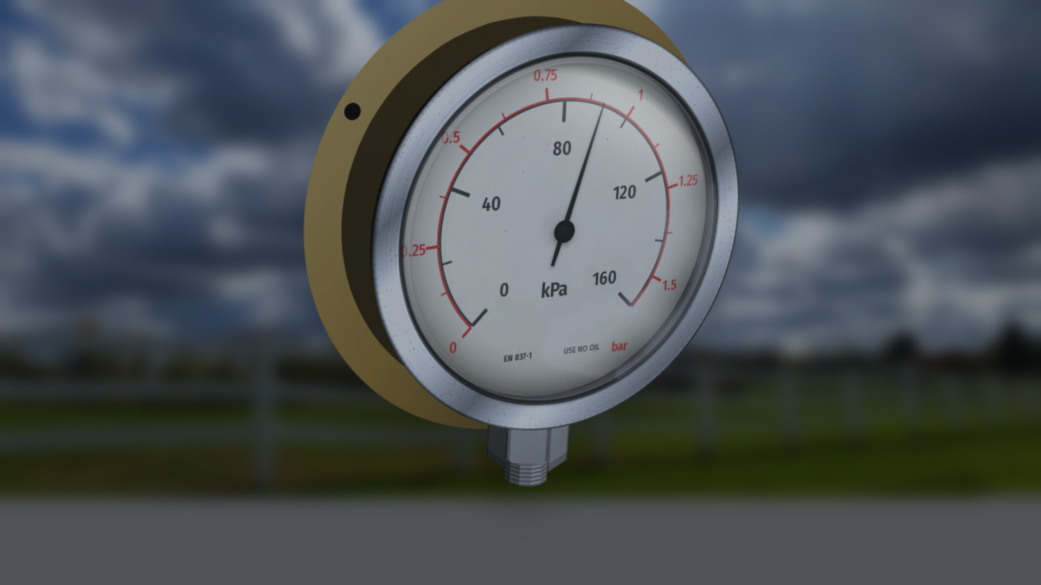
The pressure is 90,kPa
